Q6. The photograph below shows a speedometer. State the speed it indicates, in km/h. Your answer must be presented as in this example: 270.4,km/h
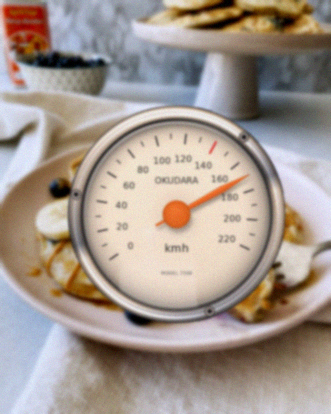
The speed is 170,km/h
